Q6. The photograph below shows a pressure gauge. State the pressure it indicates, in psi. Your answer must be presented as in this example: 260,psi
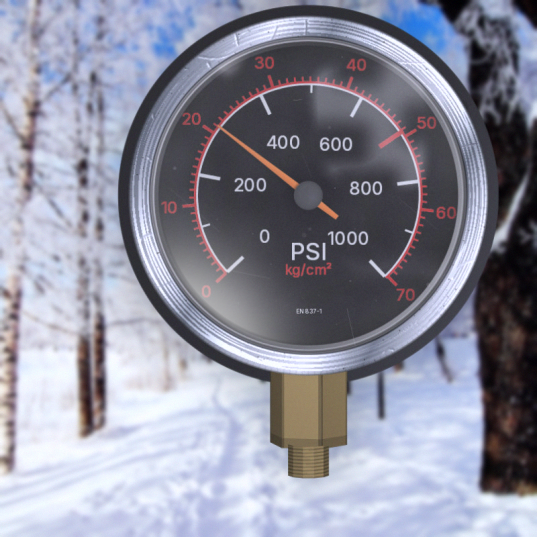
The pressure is 300,psi
